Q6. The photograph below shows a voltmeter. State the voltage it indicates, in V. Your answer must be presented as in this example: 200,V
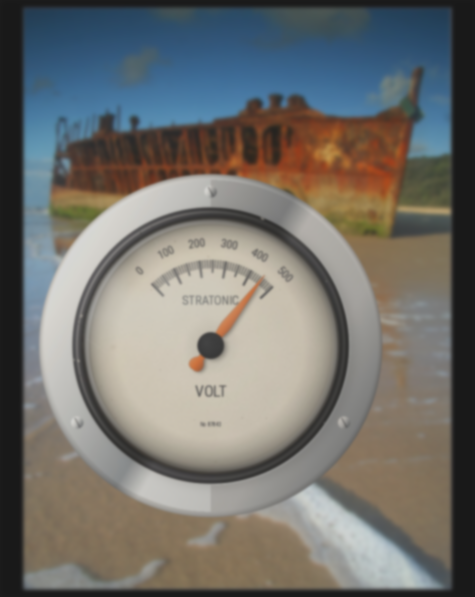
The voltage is 450,V
